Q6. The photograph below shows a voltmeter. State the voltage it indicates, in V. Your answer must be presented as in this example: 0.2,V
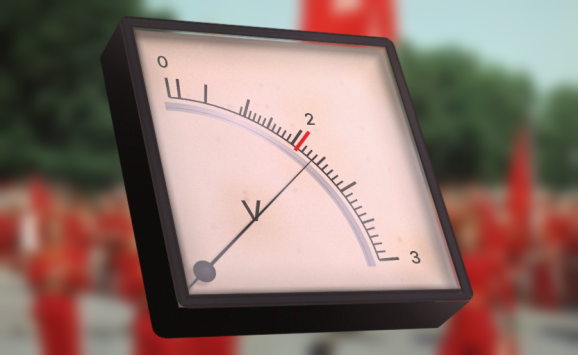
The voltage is 2.2,V
